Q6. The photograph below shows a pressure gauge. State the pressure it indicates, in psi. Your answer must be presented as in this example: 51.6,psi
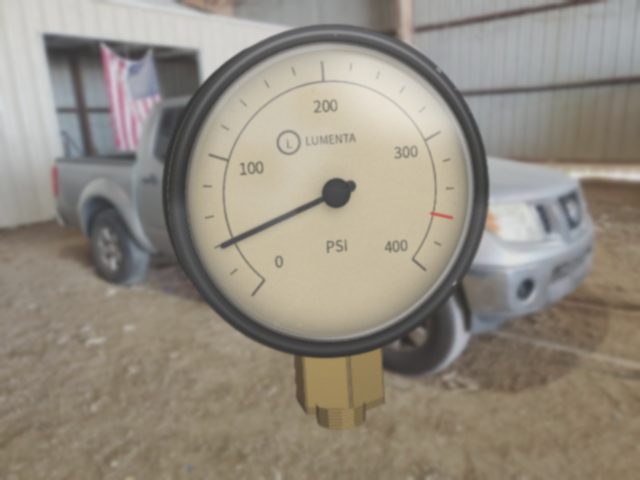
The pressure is 40,psi
